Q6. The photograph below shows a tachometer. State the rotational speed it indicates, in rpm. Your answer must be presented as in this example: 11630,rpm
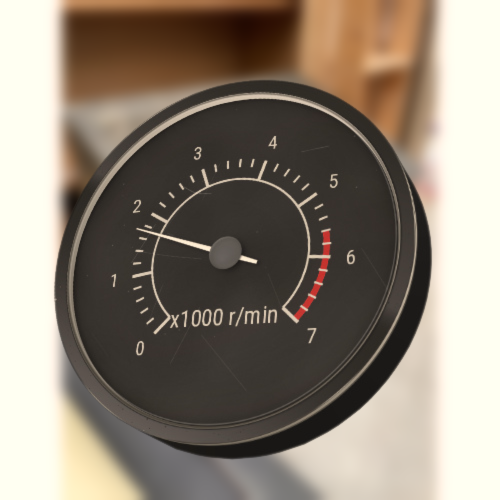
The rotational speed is 1700,rpm
